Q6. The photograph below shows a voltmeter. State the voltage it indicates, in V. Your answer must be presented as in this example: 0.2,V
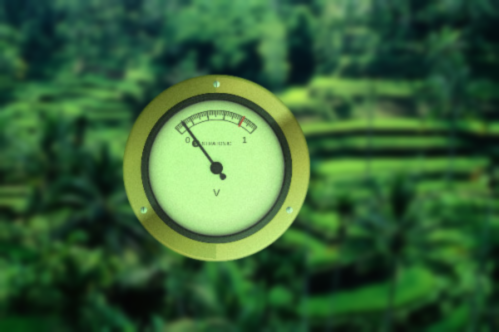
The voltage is 0.1,V
